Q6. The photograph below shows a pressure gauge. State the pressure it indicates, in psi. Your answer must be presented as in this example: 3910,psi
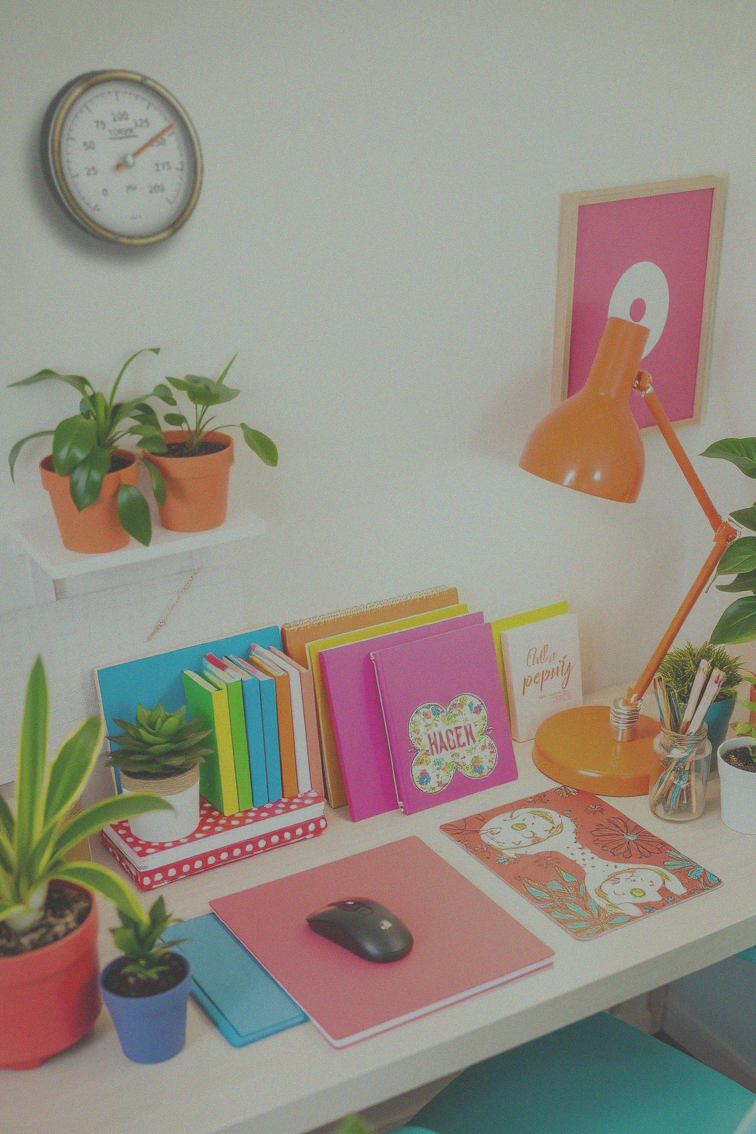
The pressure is 145,psi
